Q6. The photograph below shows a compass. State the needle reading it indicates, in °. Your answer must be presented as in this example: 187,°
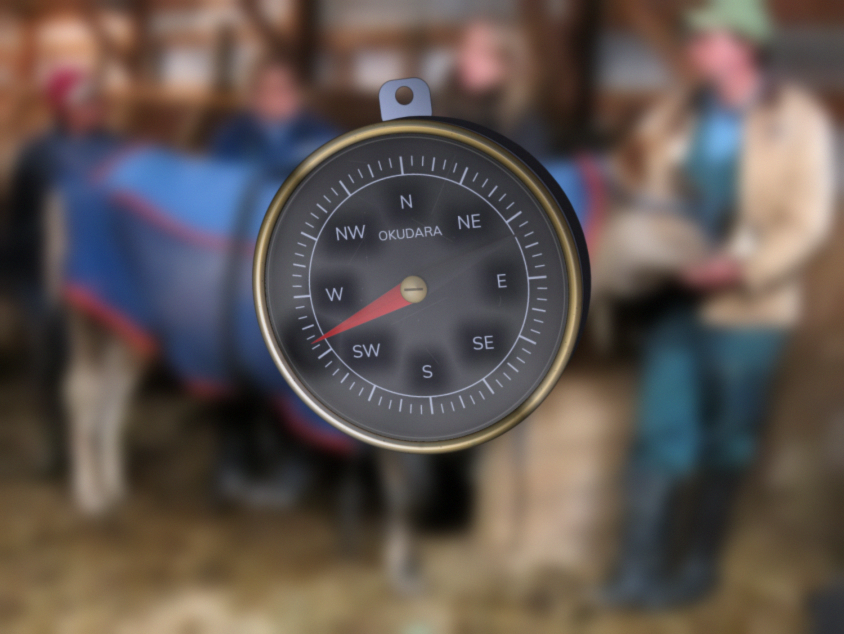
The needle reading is 247.5,°
